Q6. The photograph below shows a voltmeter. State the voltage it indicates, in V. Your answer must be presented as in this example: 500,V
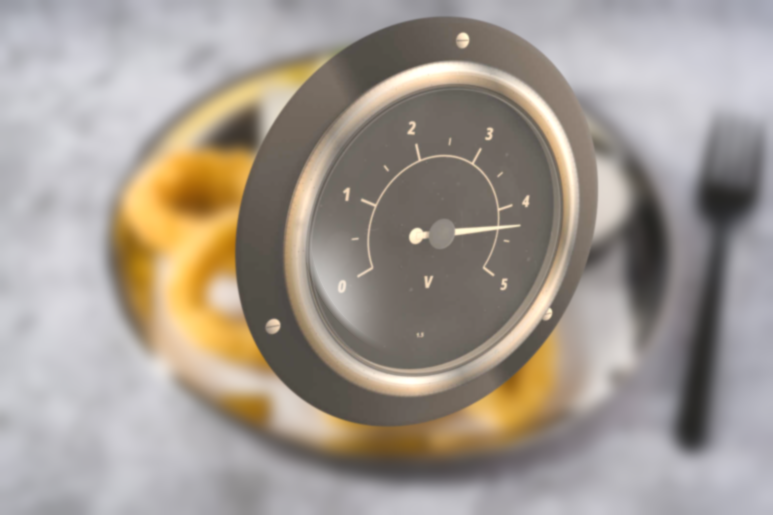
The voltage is 4.25,V
